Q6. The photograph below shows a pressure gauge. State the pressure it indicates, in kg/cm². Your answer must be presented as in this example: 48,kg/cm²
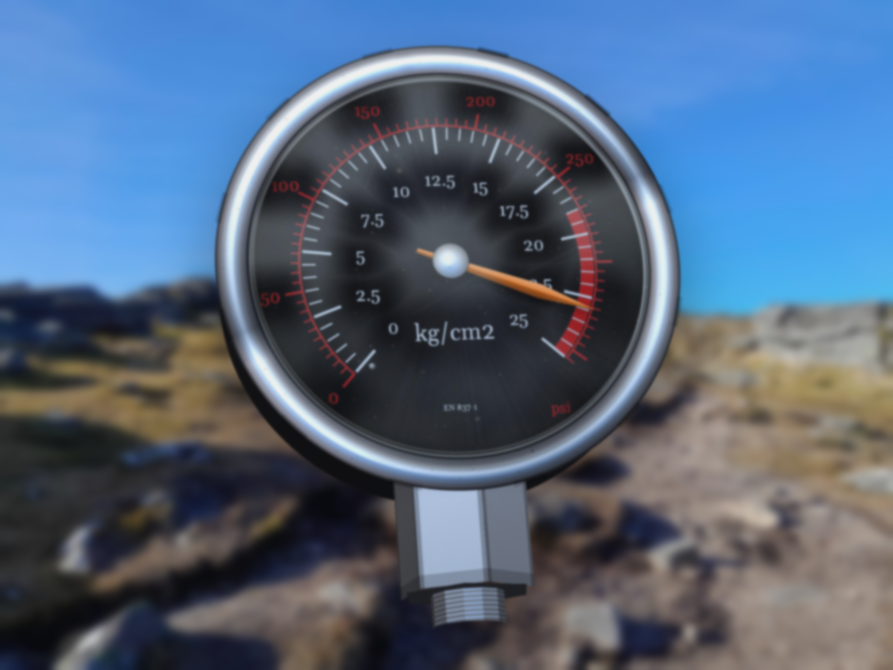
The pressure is 23,kg/cm²
